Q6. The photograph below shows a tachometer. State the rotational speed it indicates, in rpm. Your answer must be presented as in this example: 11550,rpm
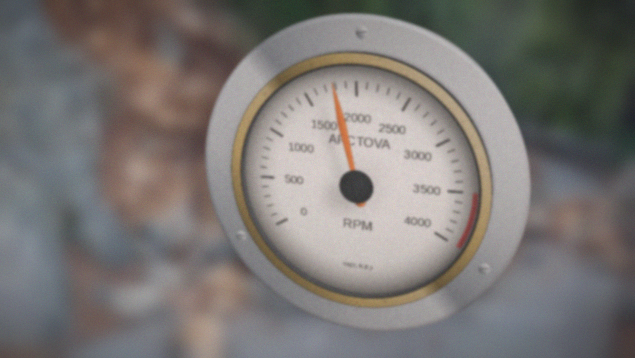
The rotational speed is 1800,rpm
